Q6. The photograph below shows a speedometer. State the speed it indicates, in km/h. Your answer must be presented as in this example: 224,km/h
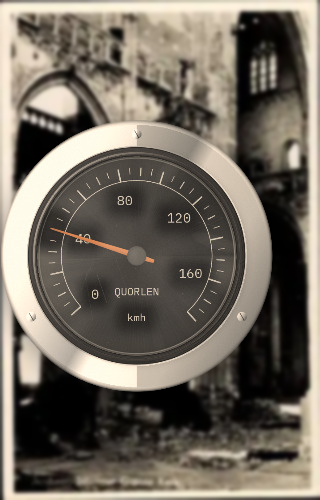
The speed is 40,km/h
